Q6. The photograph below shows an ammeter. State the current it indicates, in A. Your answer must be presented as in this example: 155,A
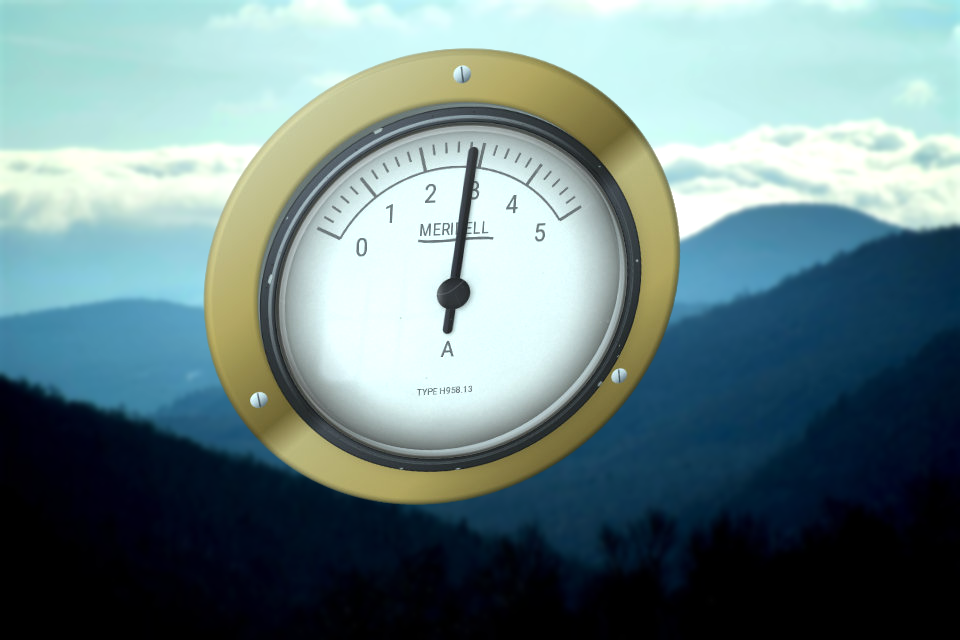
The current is 2.8,A
